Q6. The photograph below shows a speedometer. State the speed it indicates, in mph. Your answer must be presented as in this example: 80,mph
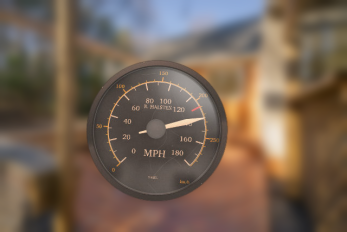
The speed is 140,mph
